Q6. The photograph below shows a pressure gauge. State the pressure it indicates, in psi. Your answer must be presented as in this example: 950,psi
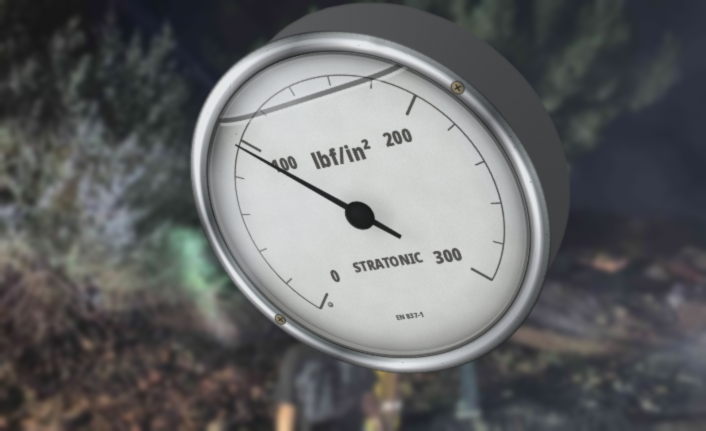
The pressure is 100,psi
